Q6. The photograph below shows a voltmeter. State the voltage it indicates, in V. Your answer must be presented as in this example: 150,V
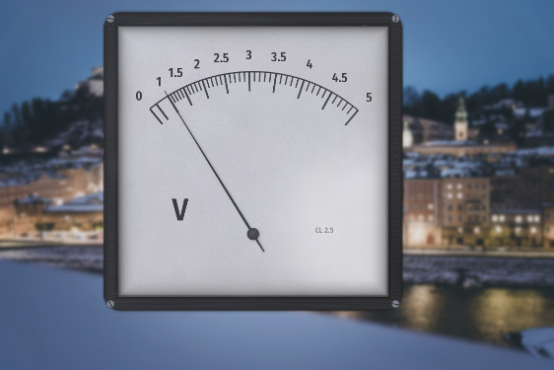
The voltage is 1,V
